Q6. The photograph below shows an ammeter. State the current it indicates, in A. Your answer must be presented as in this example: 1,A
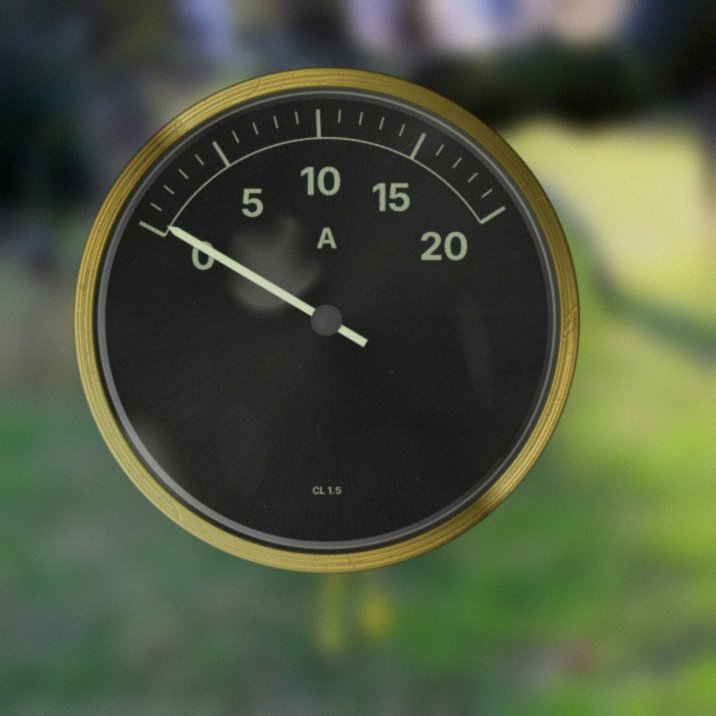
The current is 0.5,A
